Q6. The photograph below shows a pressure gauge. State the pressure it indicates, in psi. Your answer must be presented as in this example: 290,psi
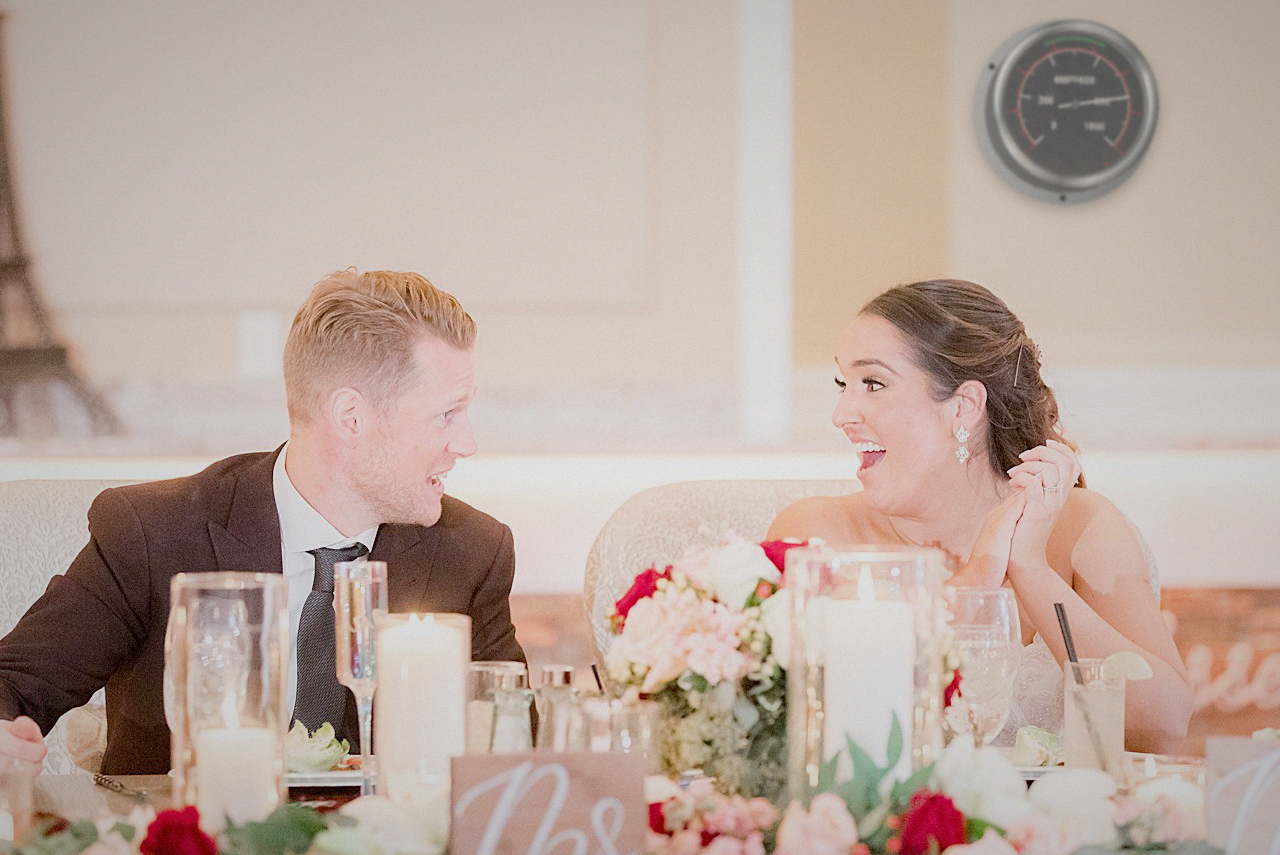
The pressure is 800,psi
